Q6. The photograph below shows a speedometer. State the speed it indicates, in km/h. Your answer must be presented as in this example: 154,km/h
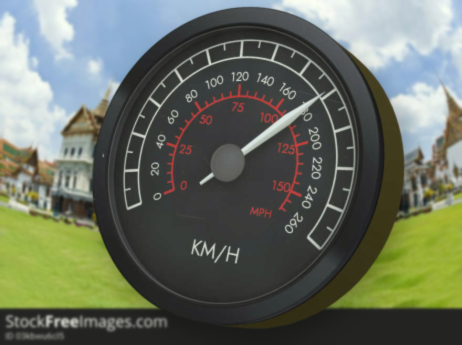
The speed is 180,km/h
